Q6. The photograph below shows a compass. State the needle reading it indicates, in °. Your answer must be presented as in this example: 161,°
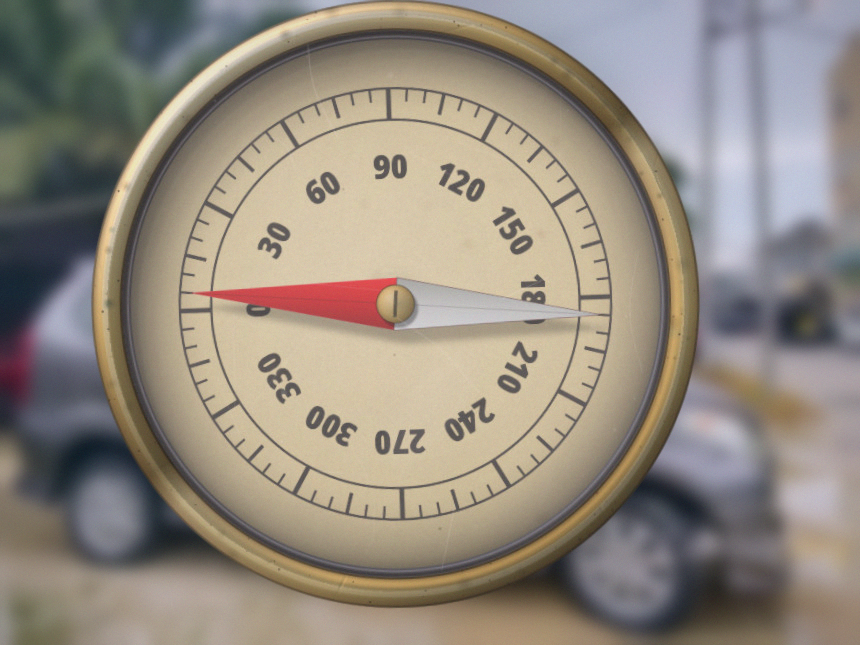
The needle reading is 5,°
